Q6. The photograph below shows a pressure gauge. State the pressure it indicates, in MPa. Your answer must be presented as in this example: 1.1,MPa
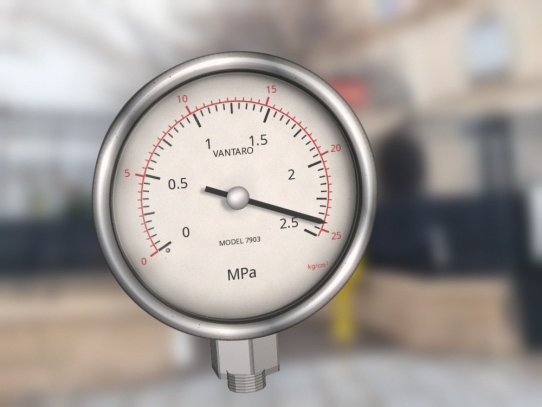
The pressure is 2.4,MPa
